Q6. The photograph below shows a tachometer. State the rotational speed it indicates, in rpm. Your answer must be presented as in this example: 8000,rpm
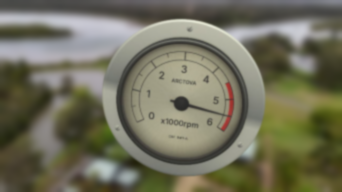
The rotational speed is 5500,rpm
